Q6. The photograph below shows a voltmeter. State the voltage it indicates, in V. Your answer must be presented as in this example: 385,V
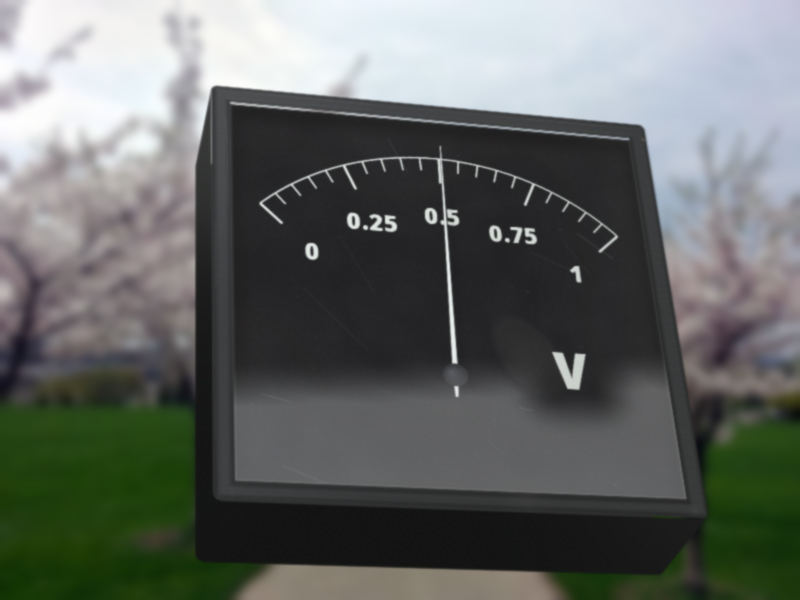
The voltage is 0.5,V
